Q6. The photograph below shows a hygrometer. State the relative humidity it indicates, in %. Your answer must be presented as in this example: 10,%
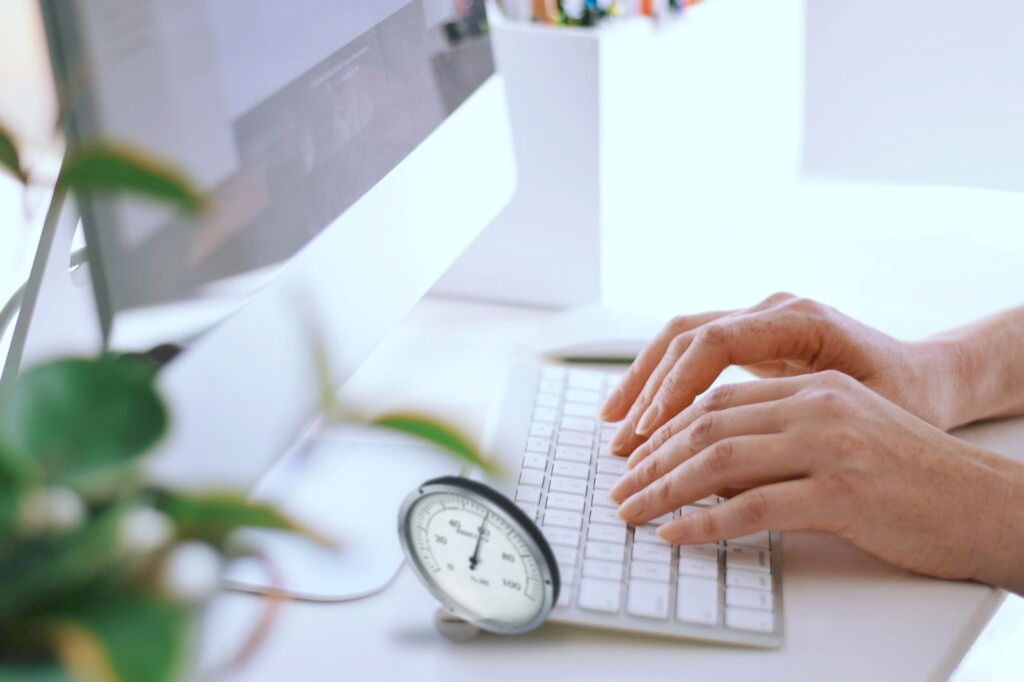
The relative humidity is 60,%
